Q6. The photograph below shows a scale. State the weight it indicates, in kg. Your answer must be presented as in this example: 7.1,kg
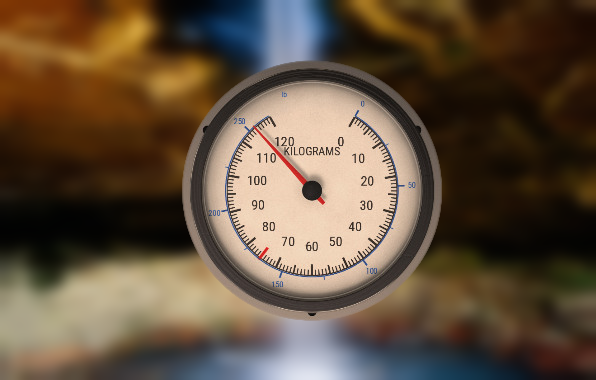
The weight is 115,kg
